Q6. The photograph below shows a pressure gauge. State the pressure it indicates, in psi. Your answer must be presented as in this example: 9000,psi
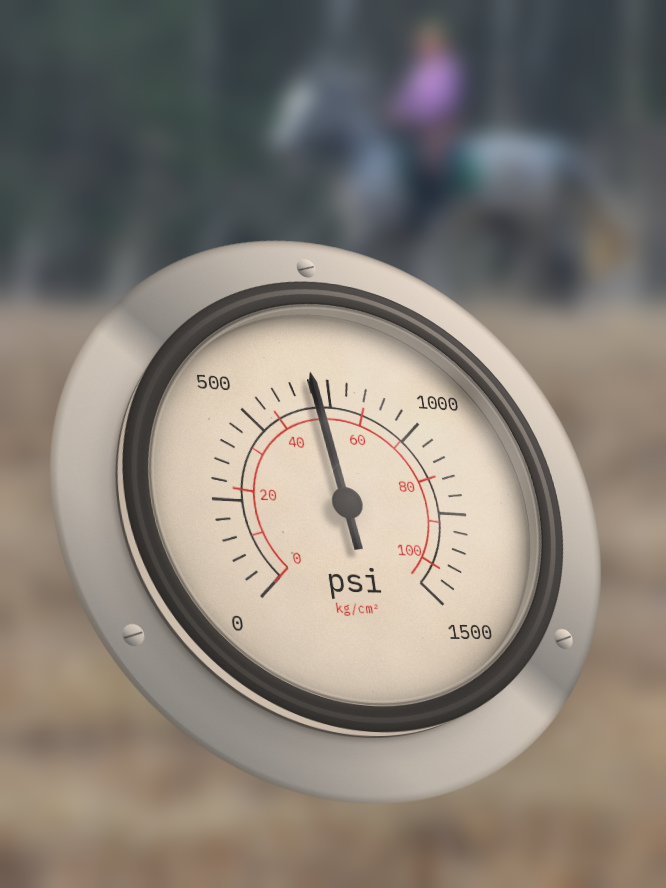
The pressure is 700,psi
